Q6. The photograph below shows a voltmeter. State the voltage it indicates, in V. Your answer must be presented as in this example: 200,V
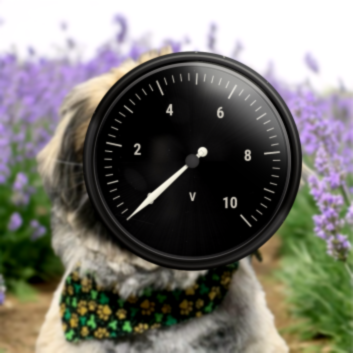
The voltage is 0,V
